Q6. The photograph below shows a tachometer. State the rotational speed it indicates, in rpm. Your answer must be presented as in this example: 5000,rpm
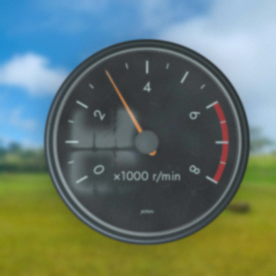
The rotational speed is 3000,rpm
